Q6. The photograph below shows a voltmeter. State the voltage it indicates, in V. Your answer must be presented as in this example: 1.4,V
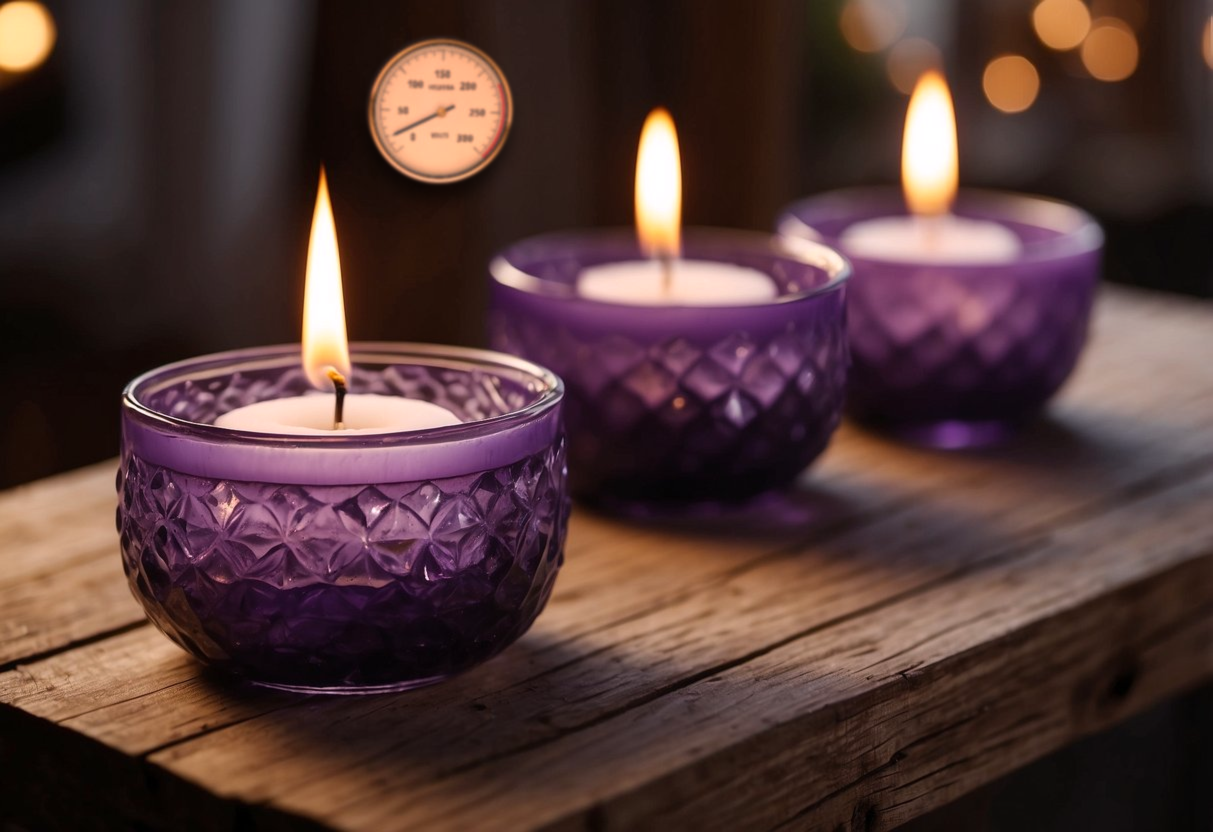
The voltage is 20,V
